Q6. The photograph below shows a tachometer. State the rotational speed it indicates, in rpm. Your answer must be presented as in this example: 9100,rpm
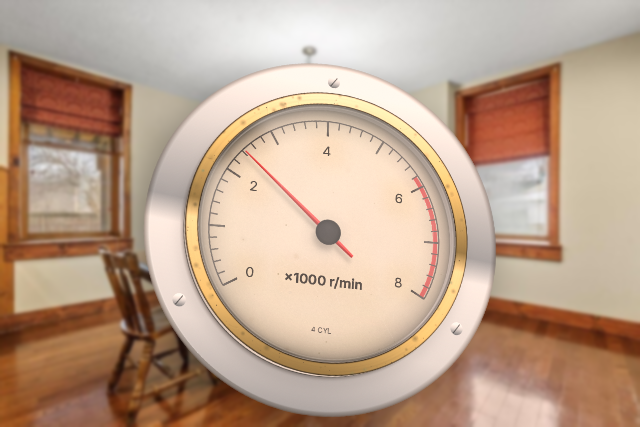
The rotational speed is 2400,rpm
